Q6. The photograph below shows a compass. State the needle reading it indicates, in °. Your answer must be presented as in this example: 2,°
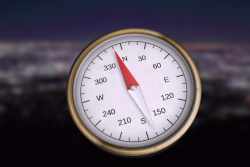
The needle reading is 350,°
